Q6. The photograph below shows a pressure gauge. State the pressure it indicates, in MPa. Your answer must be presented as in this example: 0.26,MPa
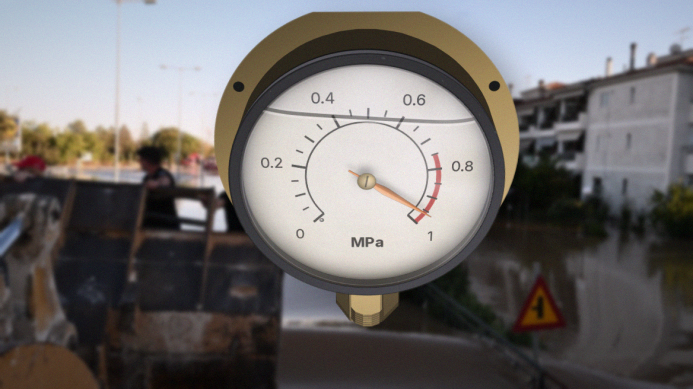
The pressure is 0.95,MPa
